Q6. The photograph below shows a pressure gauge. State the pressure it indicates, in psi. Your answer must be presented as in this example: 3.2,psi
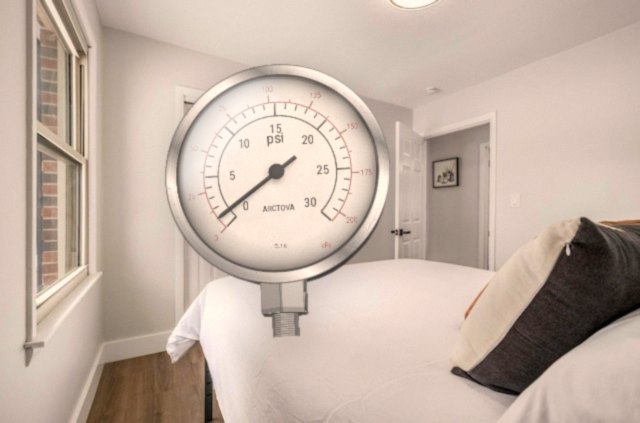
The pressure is 1,psi
